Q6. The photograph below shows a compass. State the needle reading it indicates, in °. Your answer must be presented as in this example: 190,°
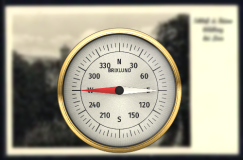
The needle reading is 270,°
